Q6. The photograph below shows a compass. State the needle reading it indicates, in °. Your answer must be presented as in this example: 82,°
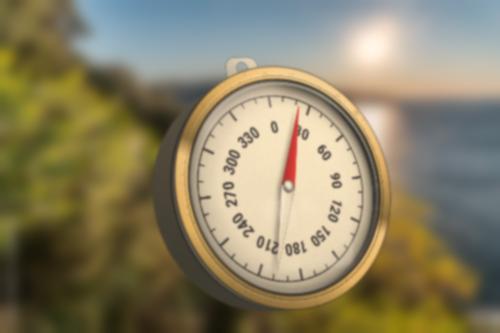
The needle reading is 20,°
